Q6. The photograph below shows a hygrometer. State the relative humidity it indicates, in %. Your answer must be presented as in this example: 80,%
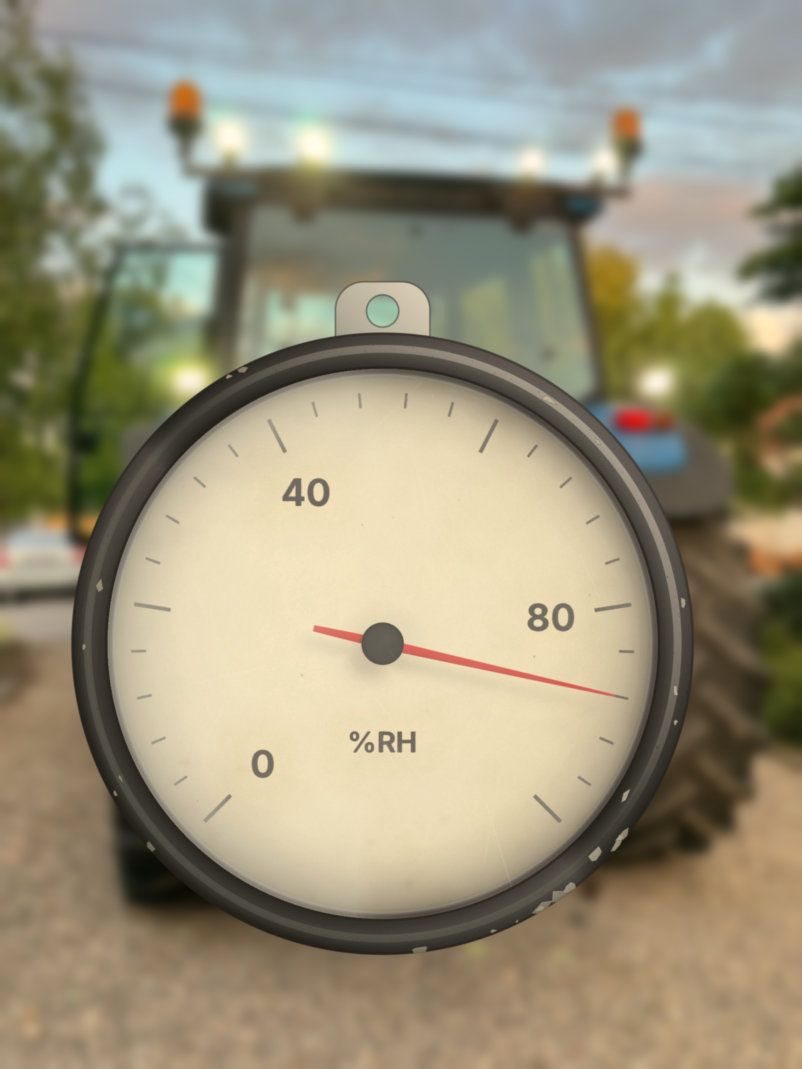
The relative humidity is 88,%
